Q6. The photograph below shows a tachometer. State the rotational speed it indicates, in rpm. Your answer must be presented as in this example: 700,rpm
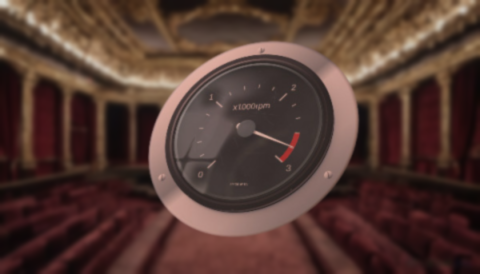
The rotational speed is 2800,rpm
